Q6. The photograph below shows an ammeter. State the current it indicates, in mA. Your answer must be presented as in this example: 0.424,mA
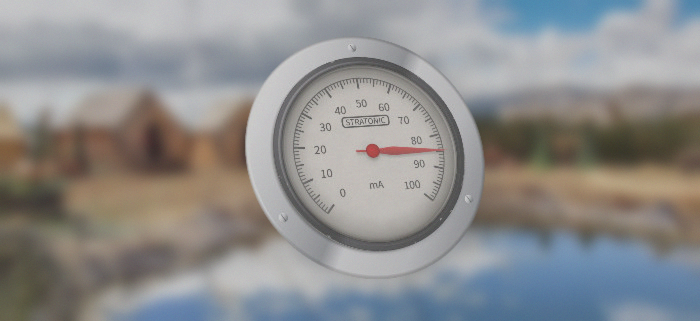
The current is 85,mA
